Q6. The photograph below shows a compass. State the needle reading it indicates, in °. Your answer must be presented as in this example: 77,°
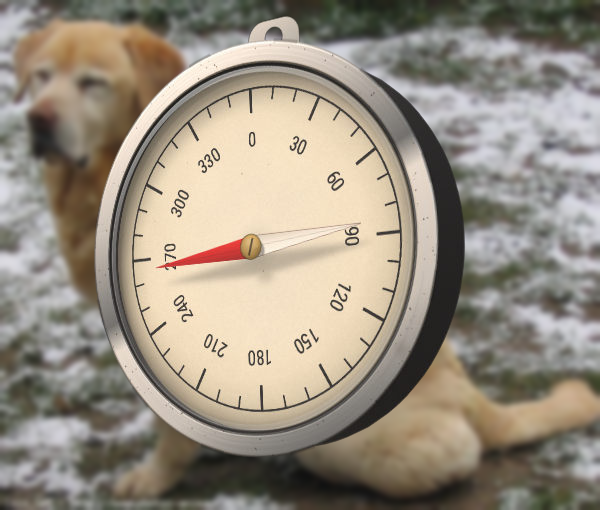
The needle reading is 265,°
